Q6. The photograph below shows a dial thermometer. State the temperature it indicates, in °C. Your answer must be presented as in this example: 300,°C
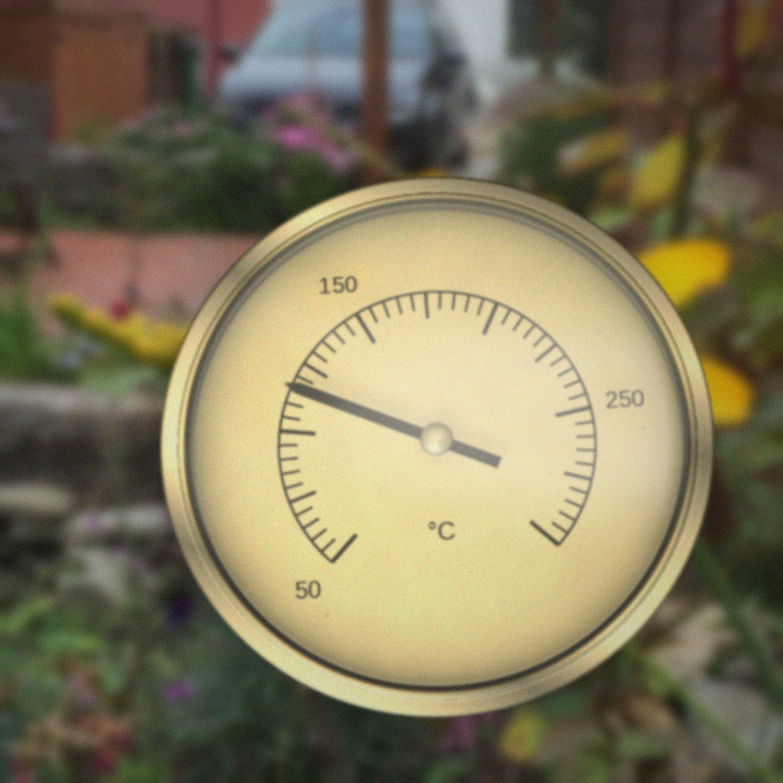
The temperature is 115,°C
